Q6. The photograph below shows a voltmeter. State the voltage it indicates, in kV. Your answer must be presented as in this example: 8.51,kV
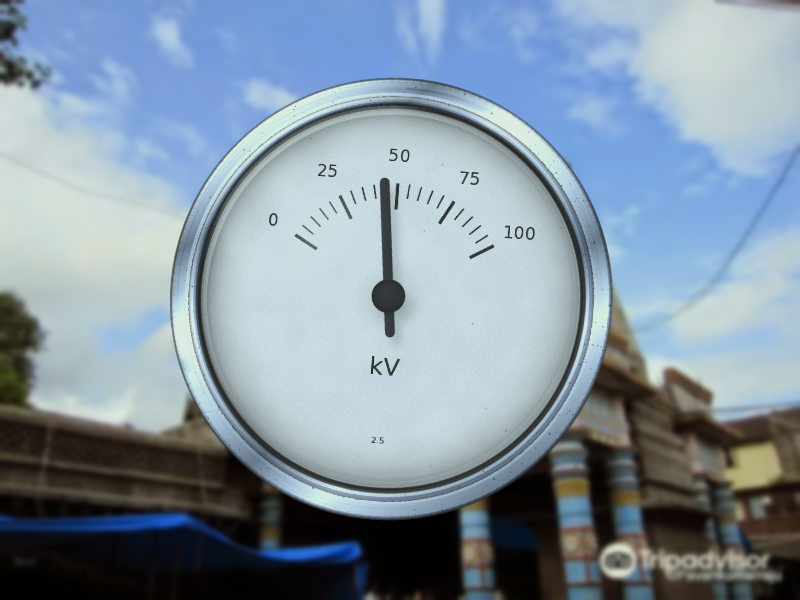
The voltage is 45,kV
